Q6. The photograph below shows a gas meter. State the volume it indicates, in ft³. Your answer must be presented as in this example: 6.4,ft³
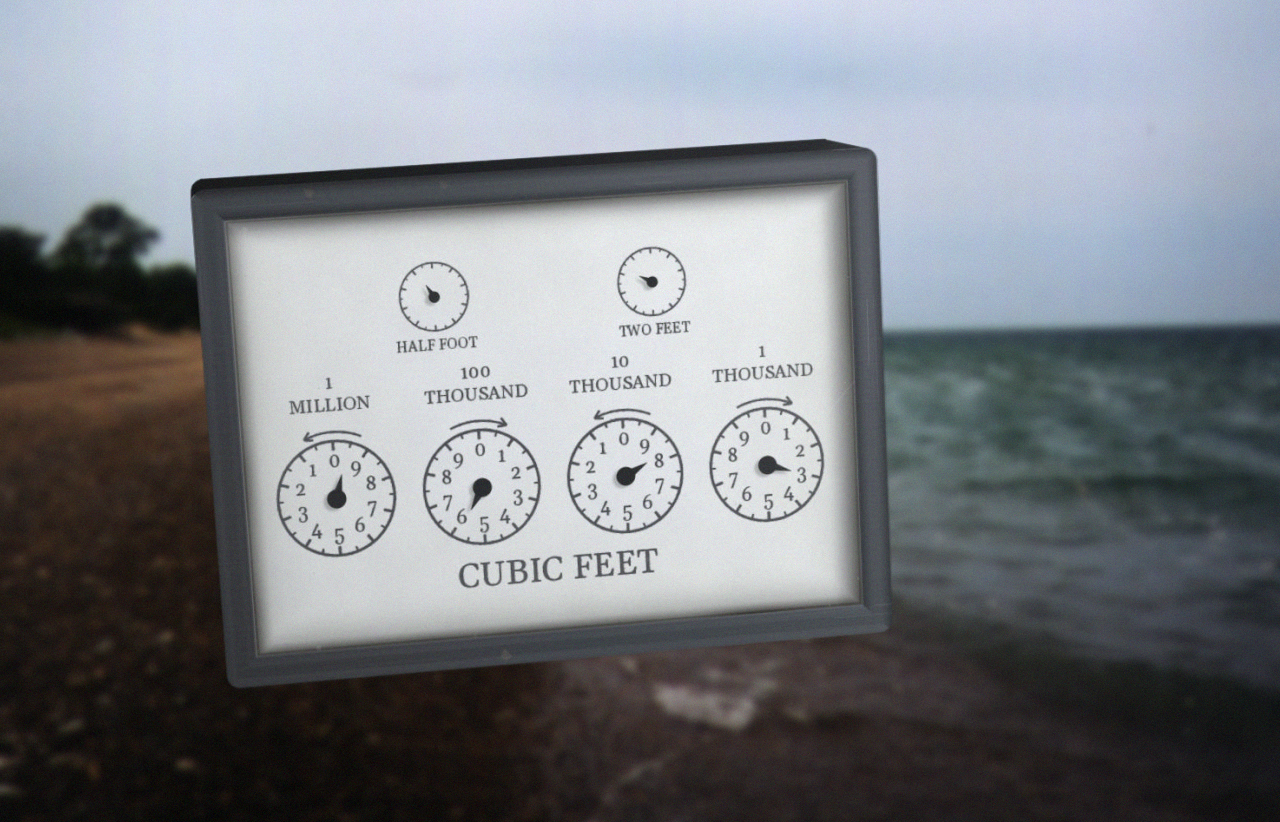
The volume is 958300,ft³
